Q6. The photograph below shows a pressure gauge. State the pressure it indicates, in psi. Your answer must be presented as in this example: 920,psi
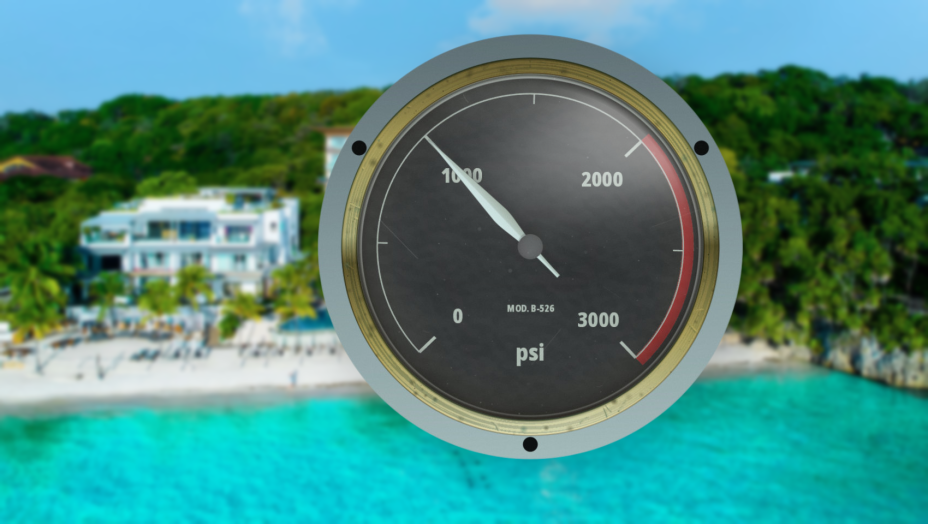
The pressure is 1000,psi
